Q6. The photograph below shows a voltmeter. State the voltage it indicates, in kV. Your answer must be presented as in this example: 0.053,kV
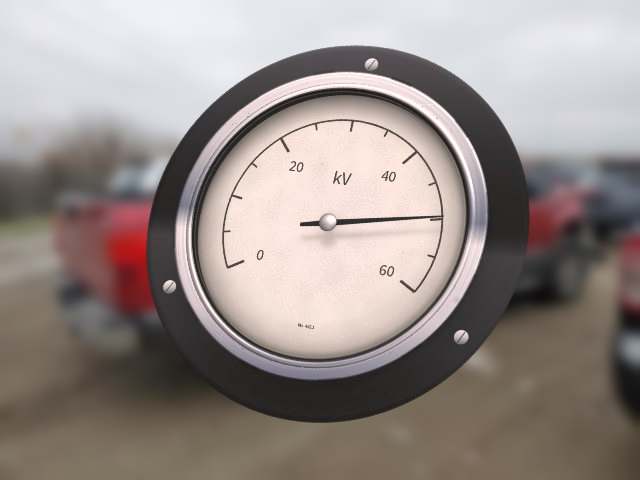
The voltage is 50,kV
